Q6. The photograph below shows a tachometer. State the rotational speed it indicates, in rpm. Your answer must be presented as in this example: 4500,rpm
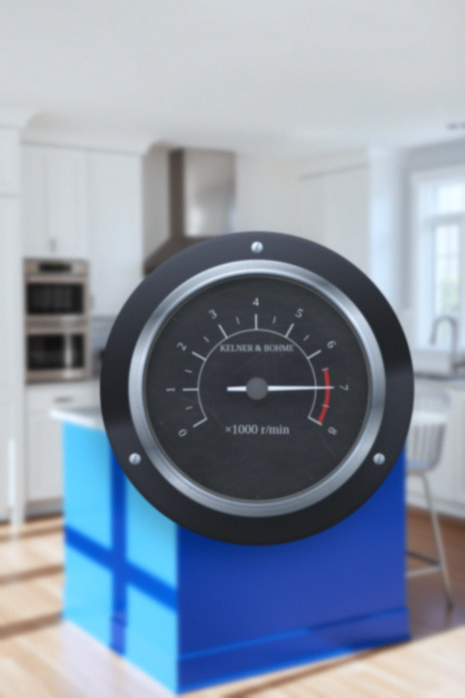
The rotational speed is 7000,rpm
